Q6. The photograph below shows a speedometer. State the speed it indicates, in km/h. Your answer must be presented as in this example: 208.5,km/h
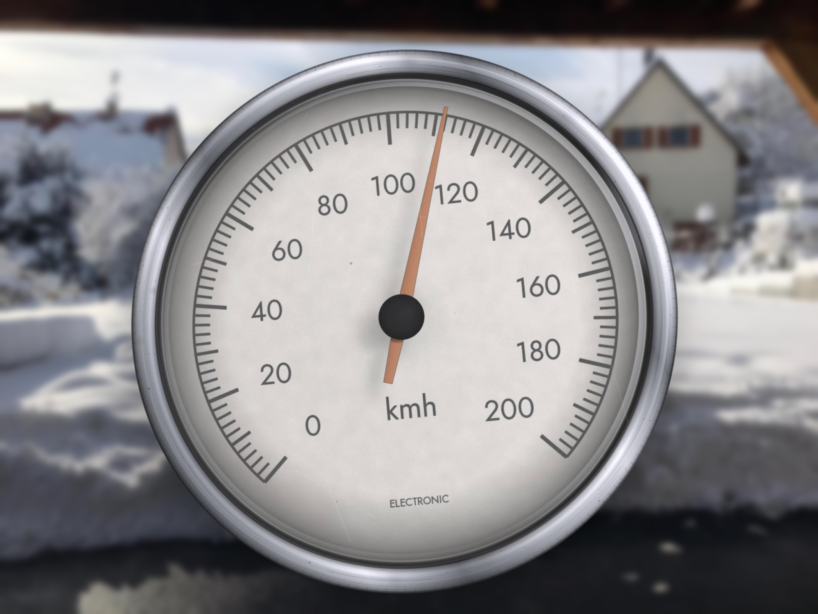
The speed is 112,km/h
